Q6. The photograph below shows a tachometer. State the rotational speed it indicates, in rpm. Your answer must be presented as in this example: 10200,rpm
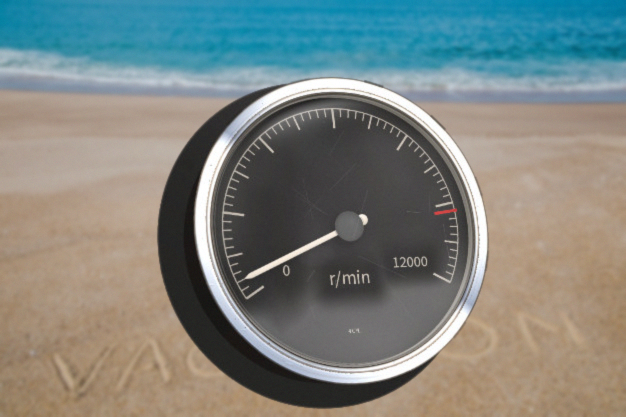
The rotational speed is 400,rpm
